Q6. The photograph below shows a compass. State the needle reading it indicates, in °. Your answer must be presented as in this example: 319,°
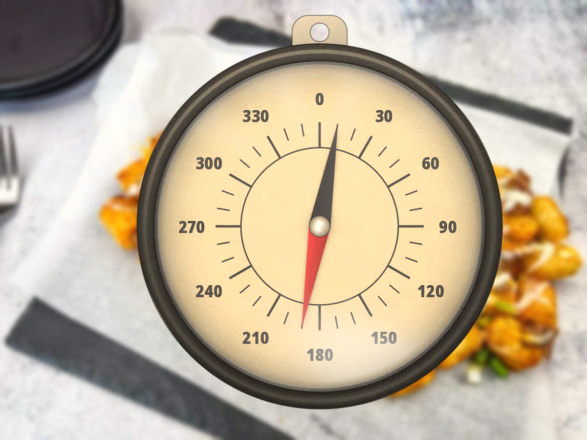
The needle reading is 190,°
